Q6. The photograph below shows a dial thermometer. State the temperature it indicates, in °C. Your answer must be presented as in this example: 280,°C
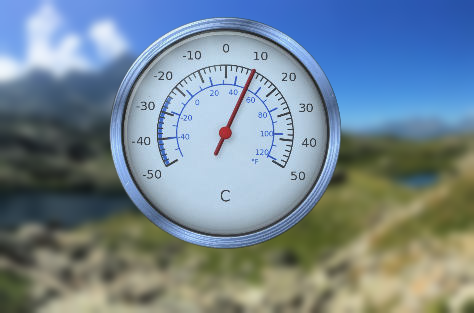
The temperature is 10,°C
